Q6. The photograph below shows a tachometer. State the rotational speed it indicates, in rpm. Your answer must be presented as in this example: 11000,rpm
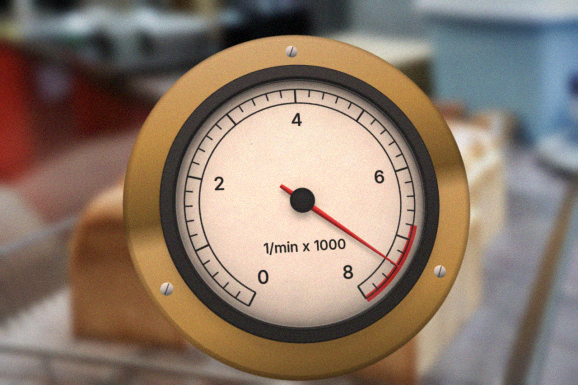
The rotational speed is 7400,rpm
